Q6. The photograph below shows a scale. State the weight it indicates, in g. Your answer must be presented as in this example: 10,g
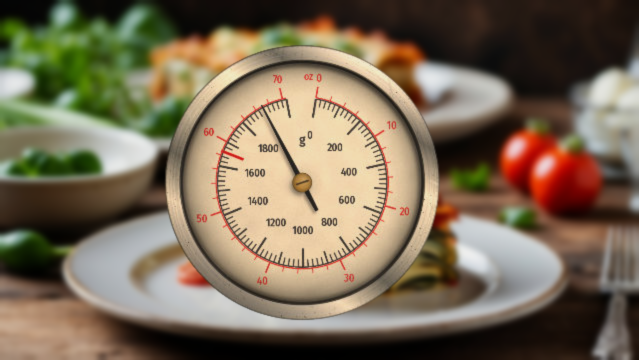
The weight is 1900,g
